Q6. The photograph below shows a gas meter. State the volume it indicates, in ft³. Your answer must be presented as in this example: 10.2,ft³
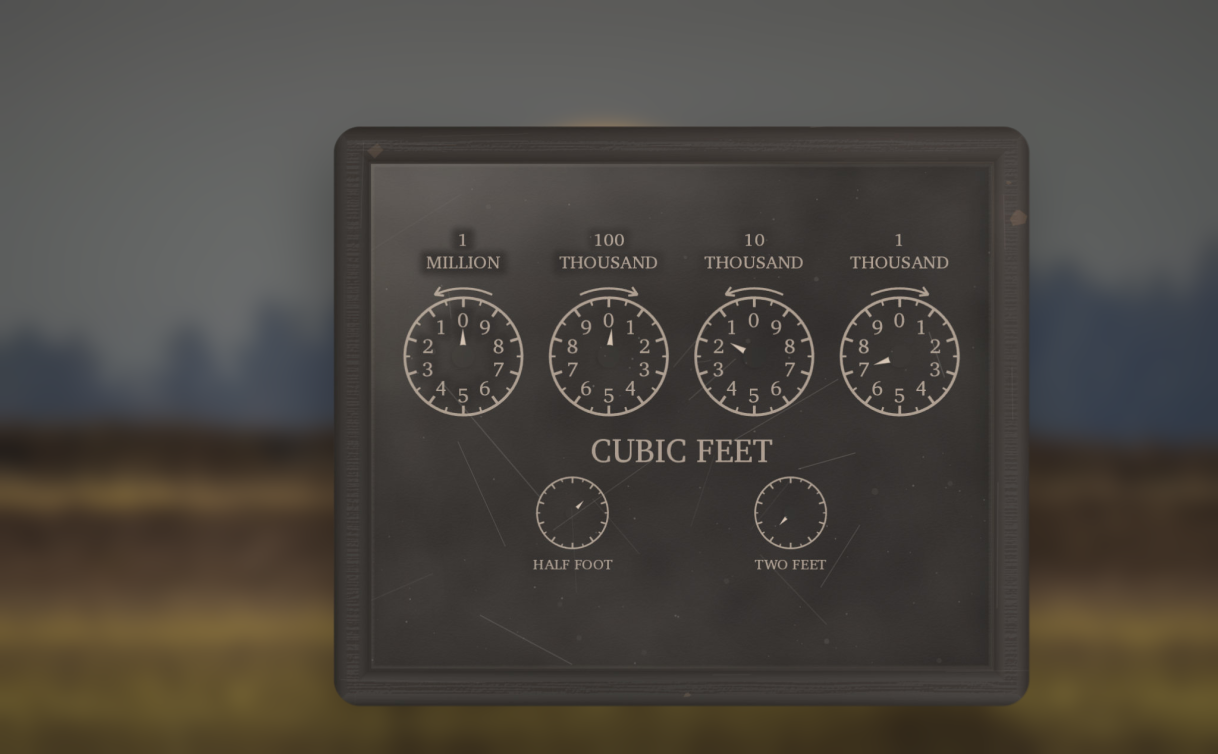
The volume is 1700,ft³
